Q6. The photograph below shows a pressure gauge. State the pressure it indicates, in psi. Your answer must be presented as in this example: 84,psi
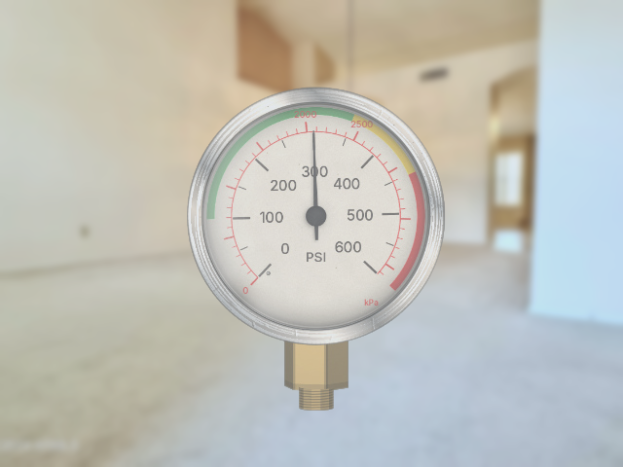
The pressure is 300,psi
